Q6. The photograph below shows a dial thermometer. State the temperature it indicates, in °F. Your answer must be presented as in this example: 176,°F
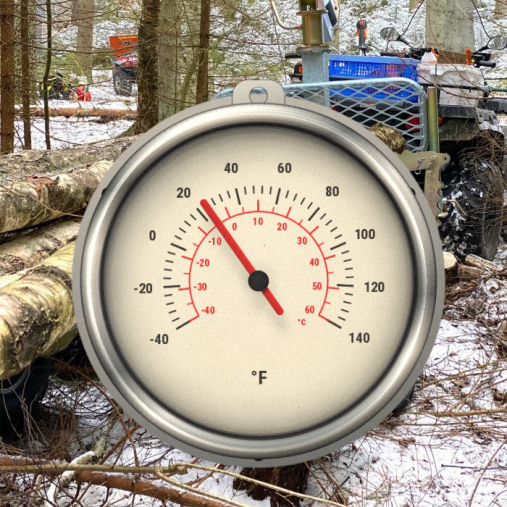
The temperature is 24,°F
